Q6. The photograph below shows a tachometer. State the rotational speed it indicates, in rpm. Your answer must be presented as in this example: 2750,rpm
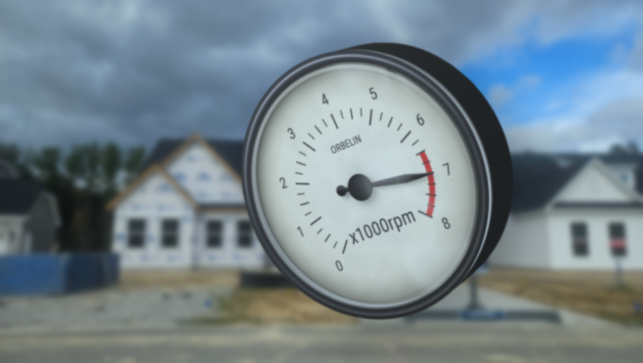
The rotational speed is 7000,rpm
